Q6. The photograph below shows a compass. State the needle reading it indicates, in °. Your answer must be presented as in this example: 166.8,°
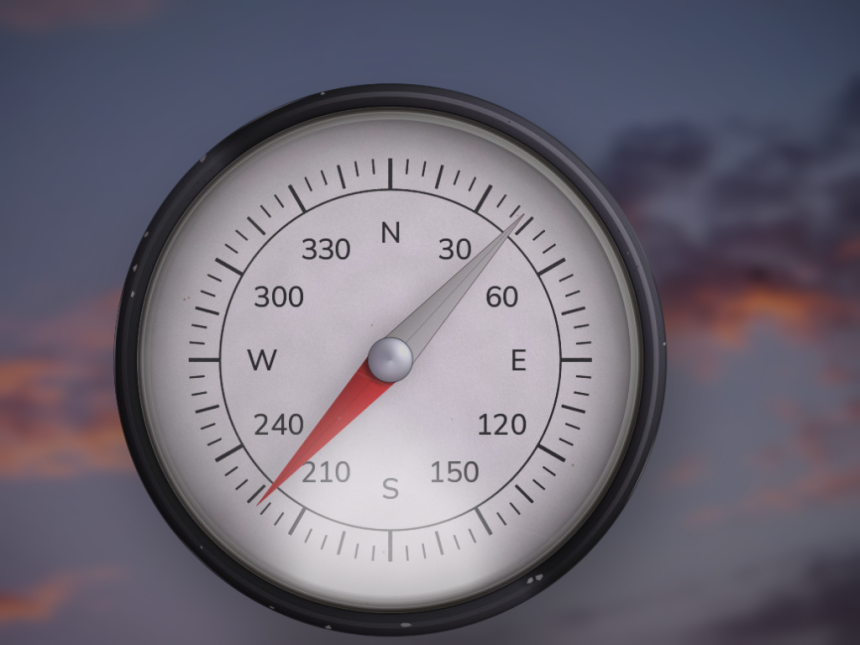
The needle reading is 222.5,°
